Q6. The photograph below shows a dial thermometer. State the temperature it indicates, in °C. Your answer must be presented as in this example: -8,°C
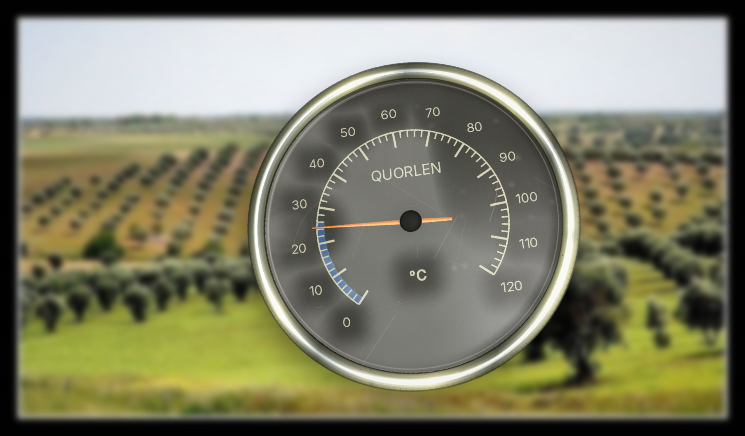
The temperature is 24,°C
